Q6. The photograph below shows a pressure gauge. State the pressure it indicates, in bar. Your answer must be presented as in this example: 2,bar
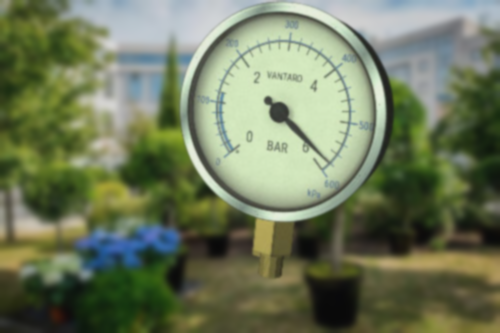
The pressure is 5.8,bar
